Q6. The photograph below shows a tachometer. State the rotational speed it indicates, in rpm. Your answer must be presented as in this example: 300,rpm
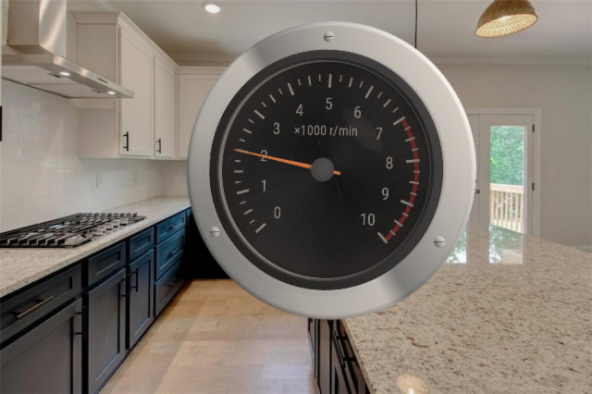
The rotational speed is 2000,rpm
